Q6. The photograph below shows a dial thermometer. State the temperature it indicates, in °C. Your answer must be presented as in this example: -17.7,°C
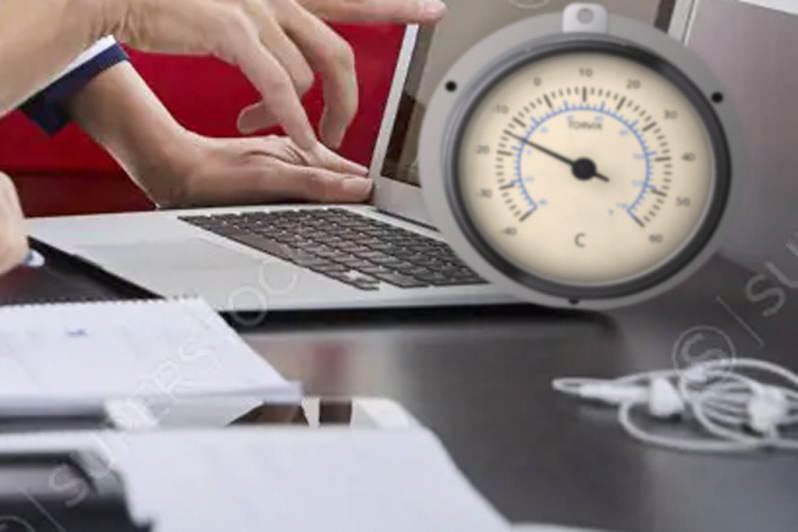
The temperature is -14,°C
